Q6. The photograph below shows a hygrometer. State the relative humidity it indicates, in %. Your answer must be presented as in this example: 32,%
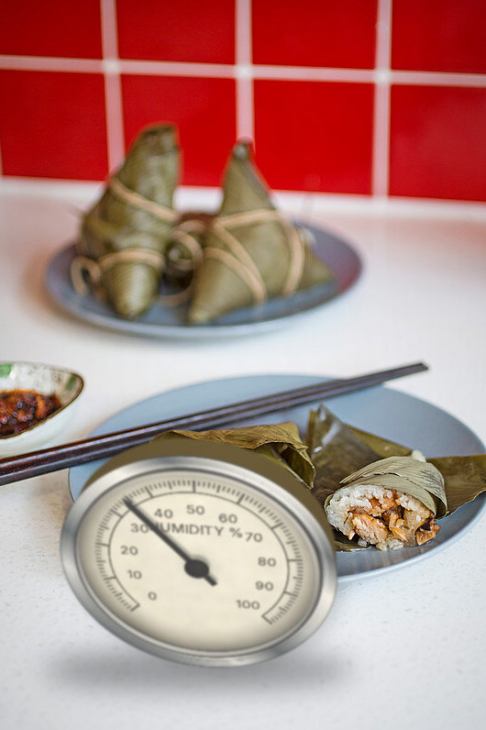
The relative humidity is 35,%
